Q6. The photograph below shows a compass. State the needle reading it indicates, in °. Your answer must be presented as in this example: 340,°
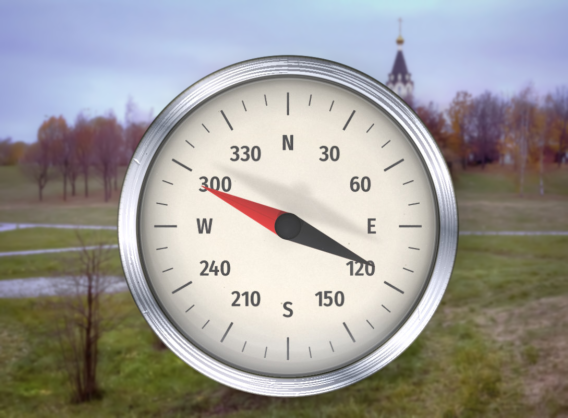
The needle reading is 295,°
